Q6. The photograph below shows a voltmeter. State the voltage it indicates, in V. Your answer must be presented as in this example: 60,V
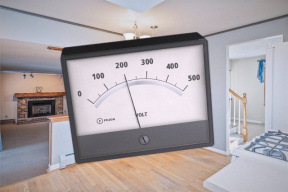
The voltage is 200,V
